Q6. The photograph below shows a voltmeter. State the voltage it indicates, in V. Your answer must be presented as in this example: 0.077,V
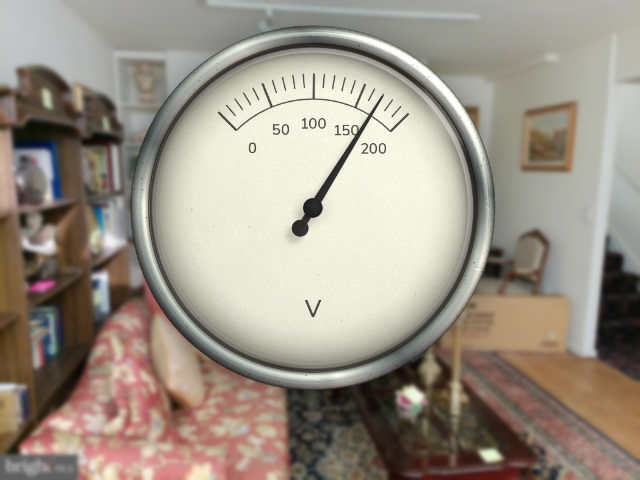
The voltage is 170,V
